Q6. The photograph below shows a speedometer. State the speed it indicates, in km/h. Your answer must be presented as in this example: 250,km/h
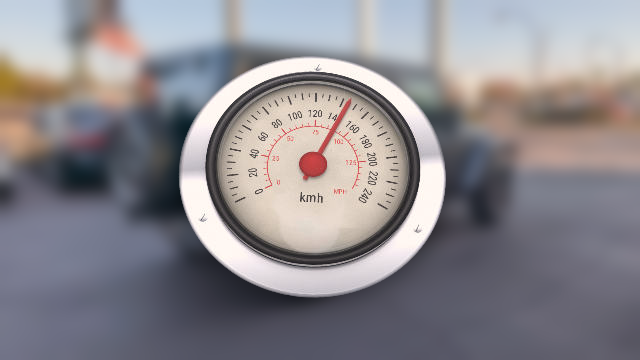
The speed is 145,km/h
